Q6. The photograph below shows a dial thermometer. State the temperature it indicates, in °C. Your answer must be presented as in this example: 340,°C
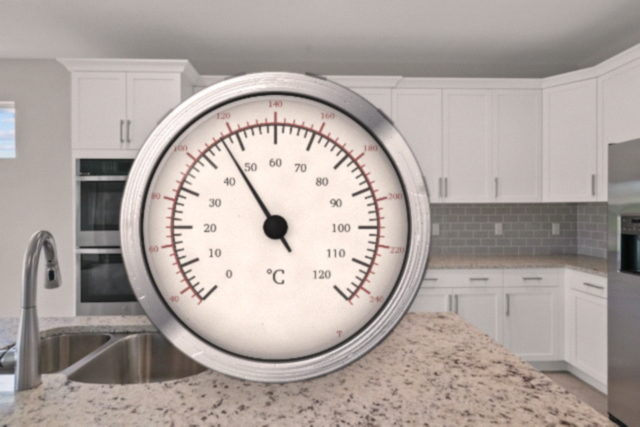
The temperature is 46,°C
